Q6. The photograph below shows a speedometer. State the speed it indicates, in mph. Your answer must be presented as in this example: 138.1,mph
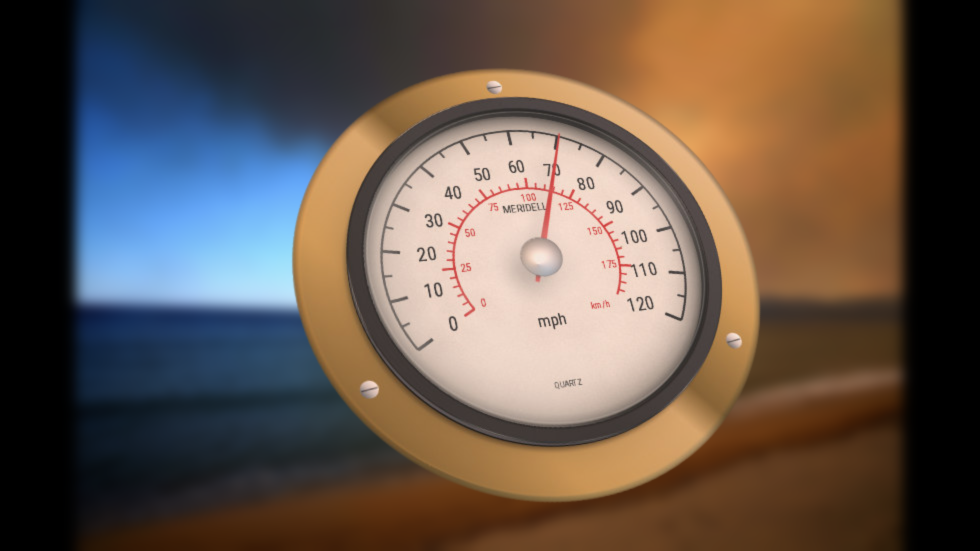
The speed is 70,mph
